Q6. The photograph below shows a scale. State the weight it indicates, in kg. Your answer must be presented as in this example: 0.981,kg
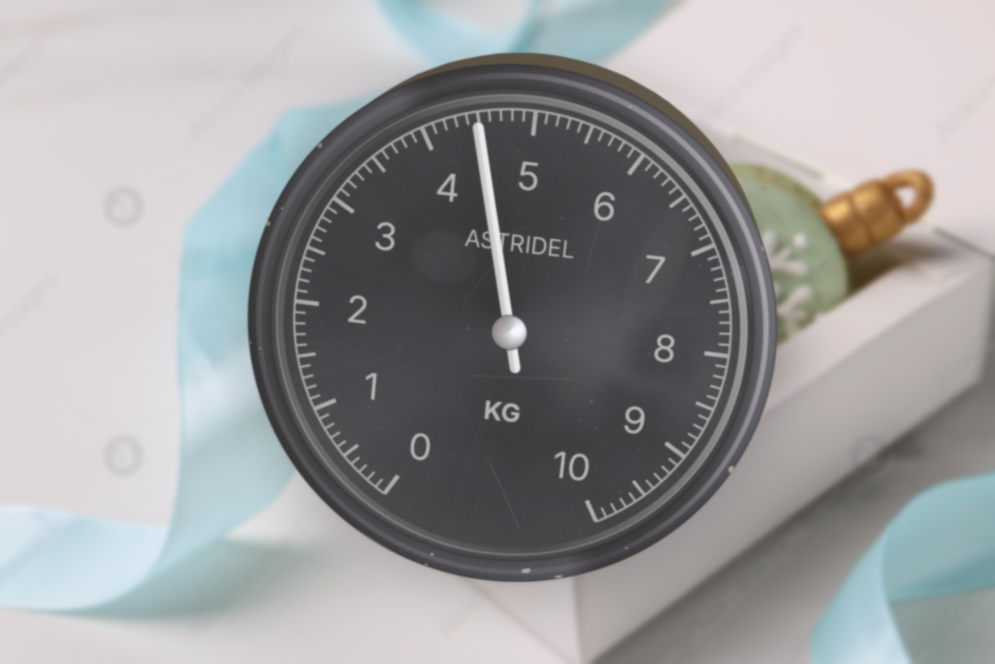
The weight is 4.5,kg
